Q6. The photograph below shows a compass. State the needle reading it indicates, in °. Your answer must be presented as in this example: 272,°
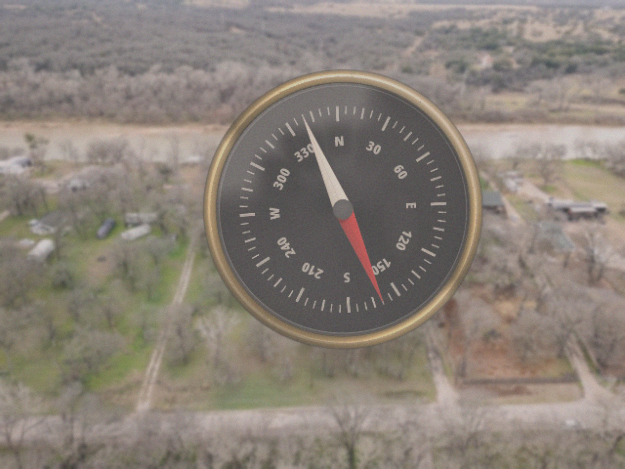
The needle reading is 160,°
